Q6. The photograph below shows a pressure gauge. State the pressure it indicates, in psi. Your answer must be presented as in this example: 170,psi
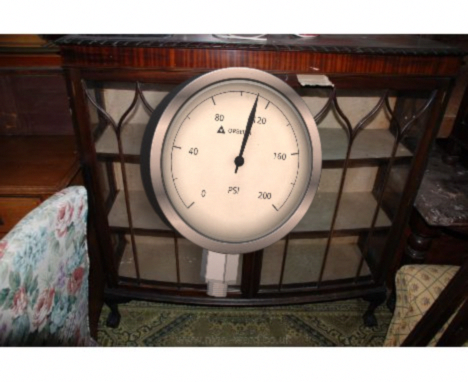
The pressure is 110,psi
